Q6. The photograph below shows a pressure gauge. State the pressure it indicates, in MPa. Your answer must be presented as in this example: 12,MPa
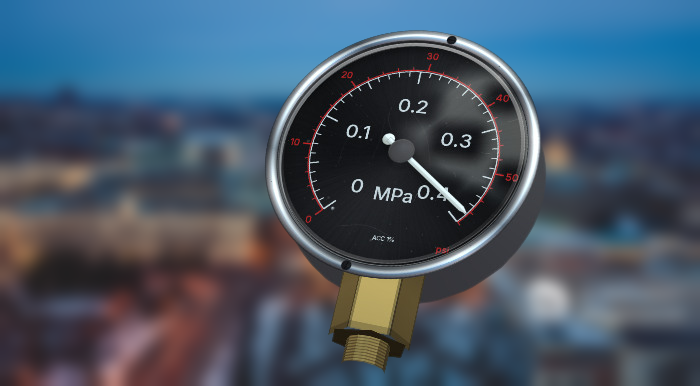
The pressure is 0.39,MPa
